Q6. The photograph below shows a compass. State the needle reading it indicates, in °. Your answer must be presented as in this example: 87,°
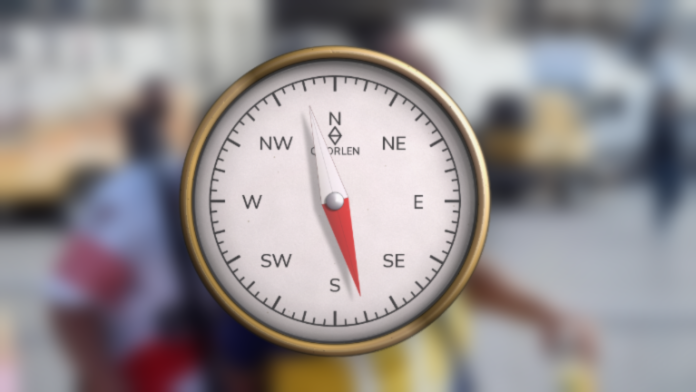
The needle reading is 165,°
